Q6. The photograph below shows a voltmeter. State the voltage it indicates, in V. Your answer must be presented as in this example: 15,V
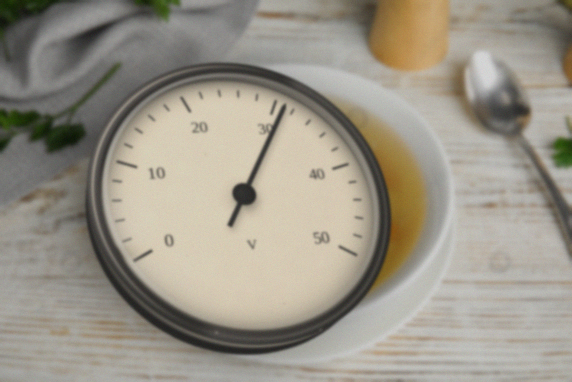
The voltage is 31,V
